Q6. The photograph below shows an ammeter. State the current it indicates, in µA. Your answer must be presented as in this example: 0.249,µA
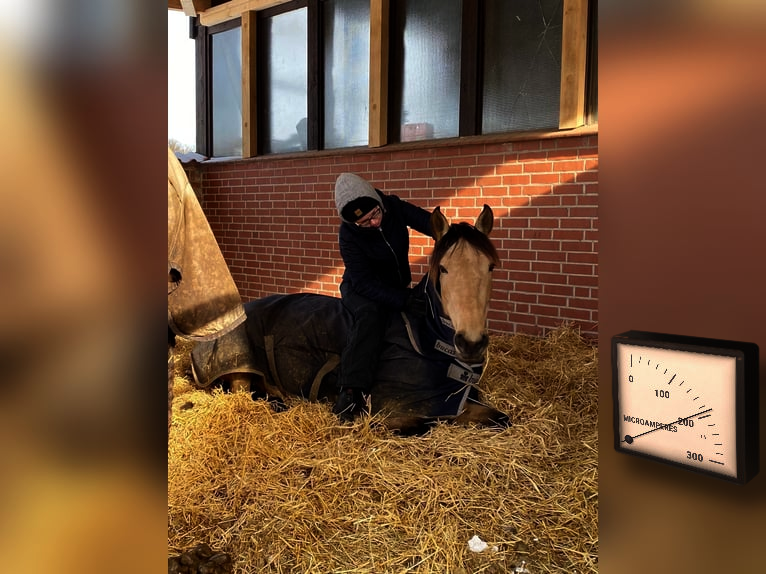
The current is 190,µA
